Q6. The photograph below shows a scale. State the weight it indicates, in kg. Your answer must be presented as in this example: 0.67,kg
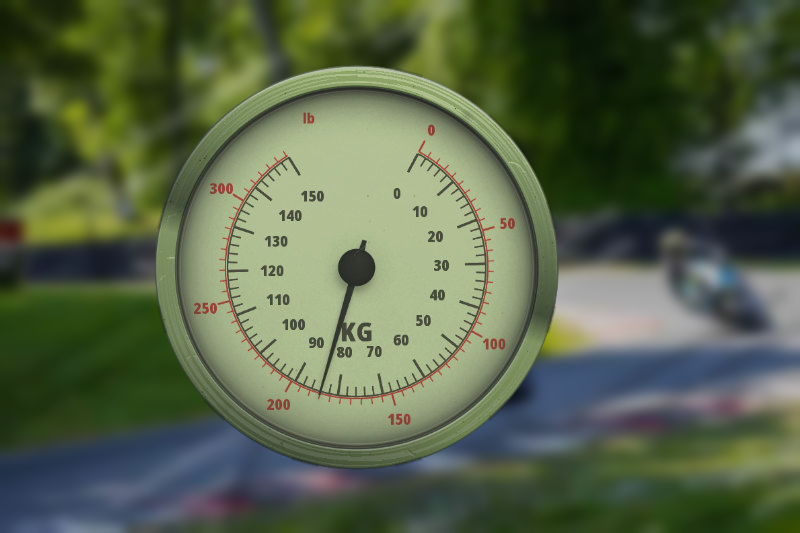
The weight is 84,kg
